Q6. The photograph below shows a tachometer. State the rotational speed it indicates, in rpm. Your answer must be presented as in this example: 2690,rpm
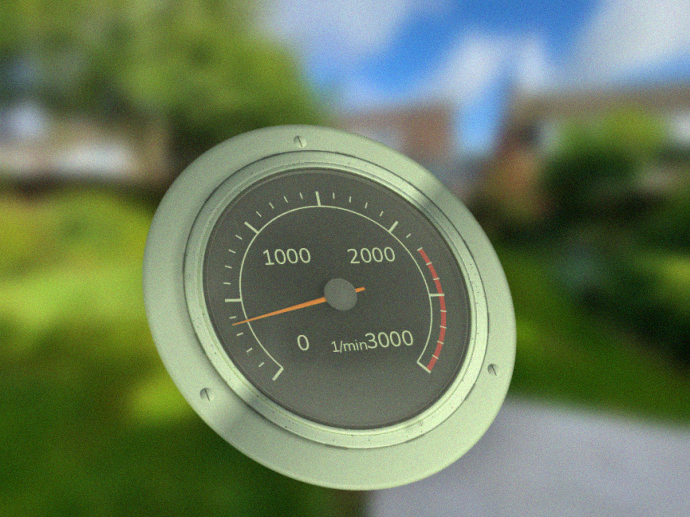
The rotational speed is 350,rpm
